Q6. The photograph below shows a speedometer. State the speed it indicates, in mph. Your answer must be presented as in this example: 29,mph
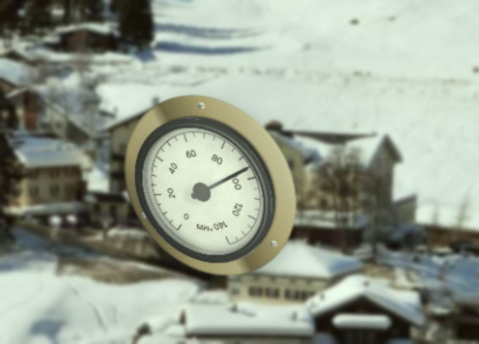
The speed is 95,mph
